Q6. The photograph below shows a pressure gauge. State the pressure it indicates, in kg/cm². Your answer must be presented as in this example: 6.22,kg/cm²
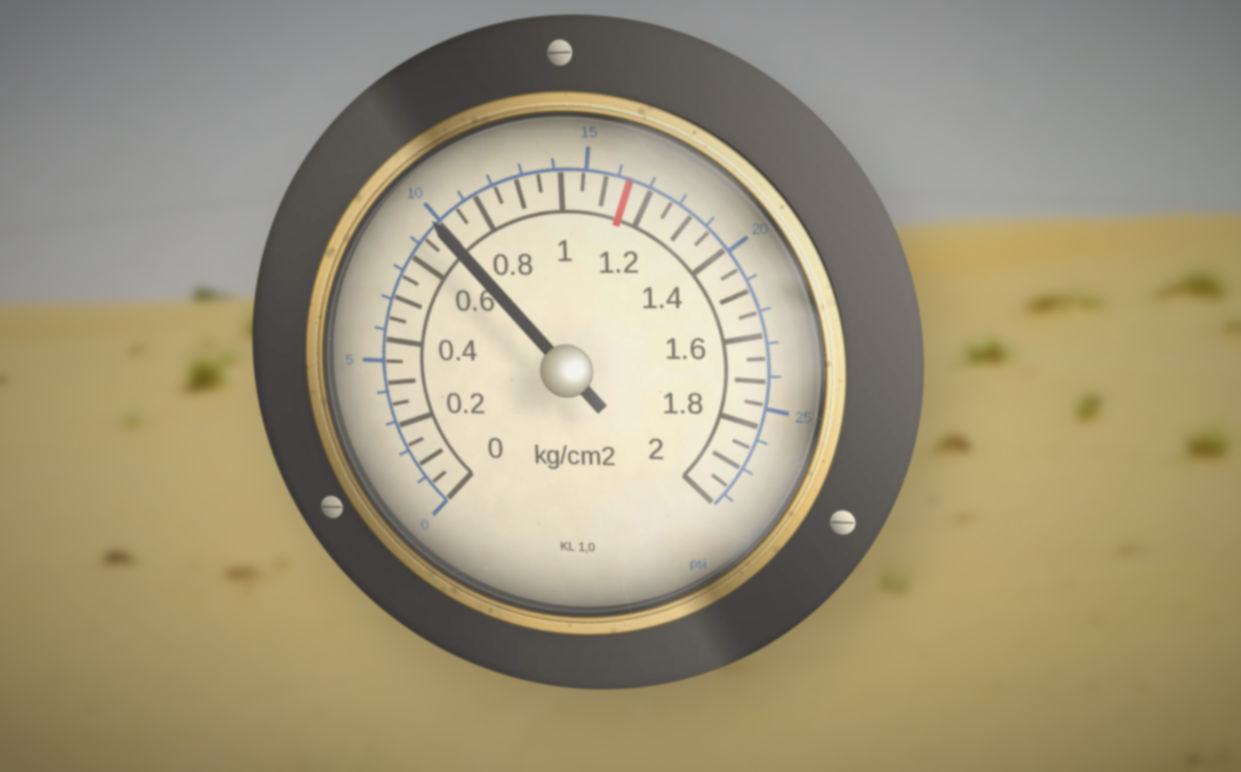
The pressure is 0.7,kg/cm²
